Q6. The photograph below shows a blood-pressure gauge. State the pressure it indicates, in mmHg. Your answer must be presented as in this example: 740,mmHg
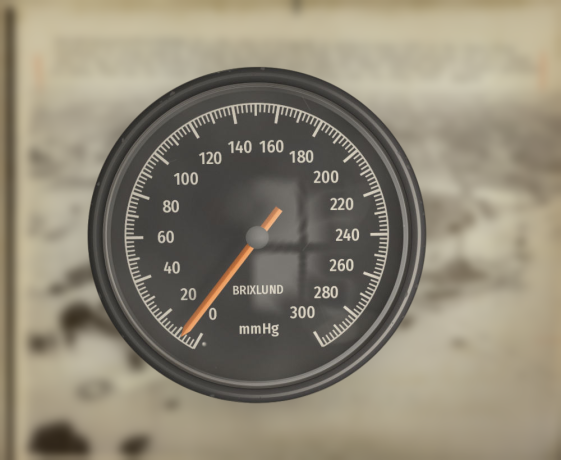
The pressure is 8,mmHg
